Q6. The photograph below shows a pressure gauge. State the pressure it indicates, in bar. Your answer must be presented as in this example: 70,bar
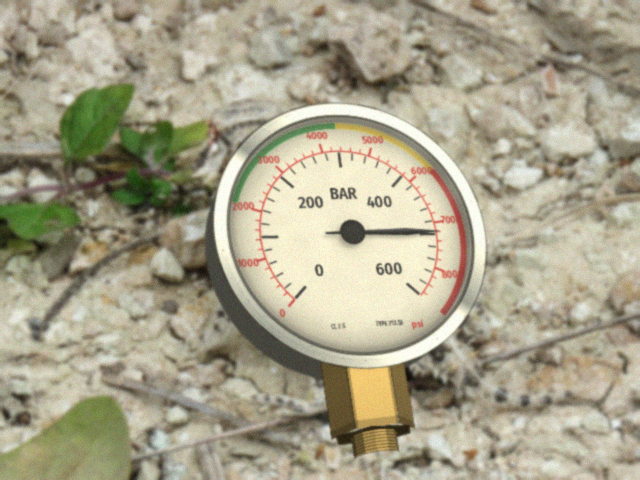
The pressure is 500,bar
